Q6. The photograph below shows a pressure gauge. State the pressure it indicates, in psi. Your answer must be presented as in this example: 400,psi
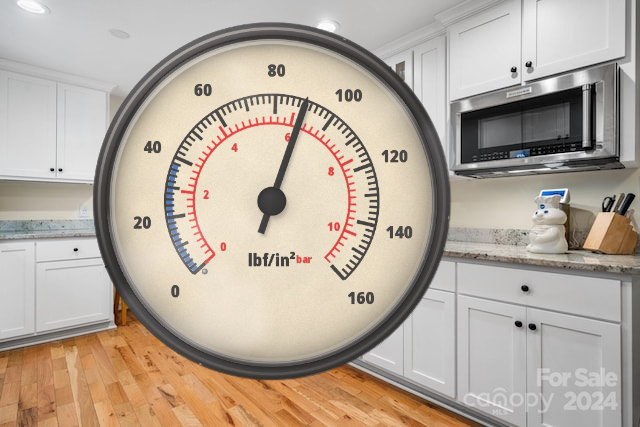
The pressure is 90,psi
